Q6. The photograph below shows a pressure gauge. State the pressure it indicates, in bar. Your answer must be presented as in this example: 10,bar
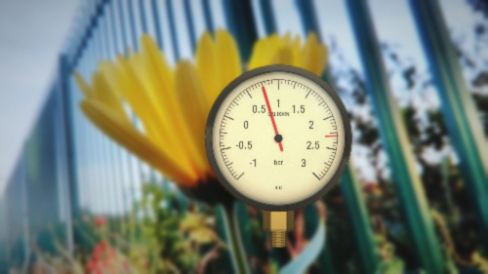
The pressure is 0.75,bar
